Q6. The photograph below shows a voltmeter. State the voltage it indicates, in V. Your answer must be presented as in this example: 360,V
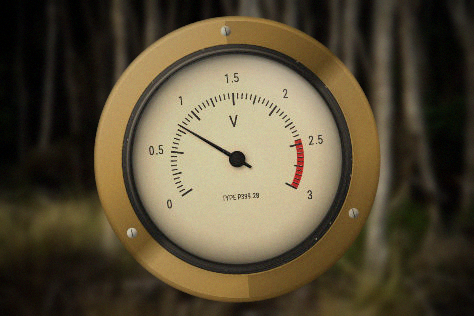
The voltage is 0.8,V
